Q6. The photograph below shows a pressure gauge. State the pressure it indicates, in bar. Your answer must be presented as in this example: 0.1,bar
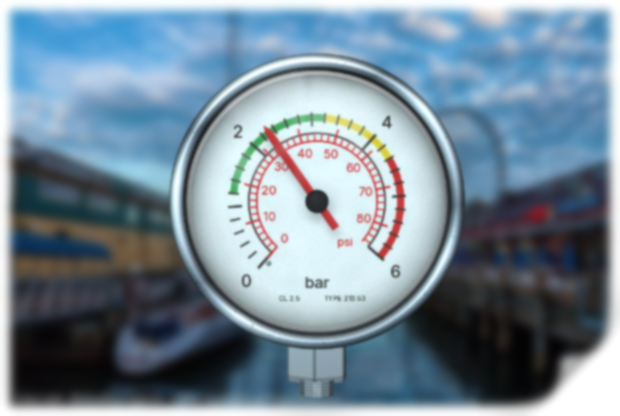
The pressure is 2.3,bar
